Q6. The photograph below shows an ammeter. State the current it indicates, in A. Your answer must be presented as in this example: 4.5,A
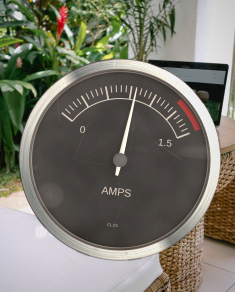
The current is 0.8,A
